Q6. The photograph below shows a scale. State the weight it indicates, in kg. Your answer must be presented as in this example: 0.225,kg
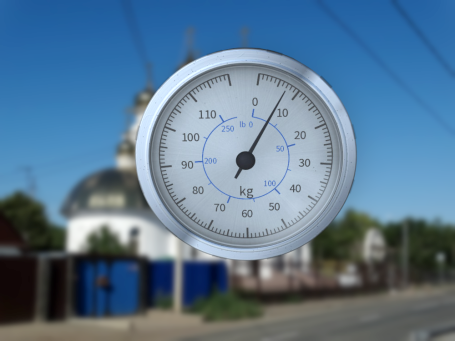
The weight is 7,kg
